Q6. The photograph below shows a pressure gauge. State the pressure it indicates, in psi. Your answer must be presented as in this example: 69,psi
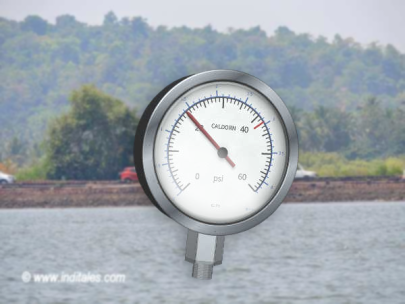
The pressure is 20,psi
